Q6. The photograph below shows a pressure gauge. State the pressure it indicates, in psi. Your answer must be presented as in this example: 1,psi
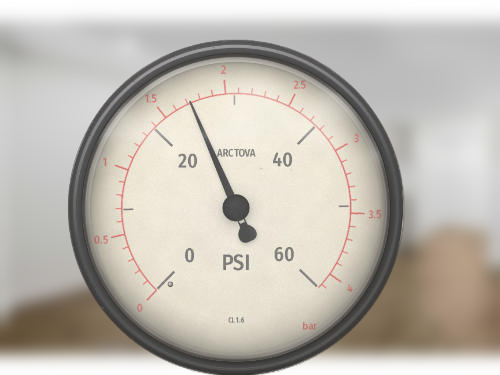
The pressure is 25,psi
